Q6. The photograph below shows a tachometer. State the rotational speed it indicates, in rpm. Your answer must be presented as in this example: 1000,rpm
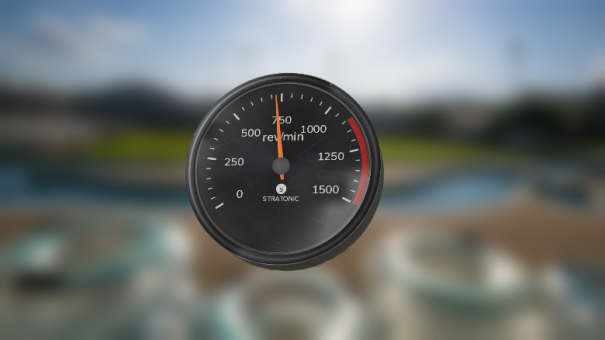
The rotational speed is 725,rpm
